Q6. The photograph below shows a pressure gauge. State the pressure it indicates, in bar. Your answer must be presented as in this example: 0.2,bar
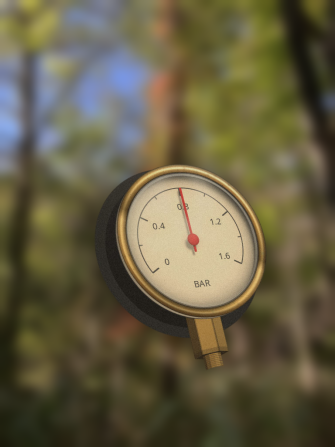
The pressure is 0.8,bar
